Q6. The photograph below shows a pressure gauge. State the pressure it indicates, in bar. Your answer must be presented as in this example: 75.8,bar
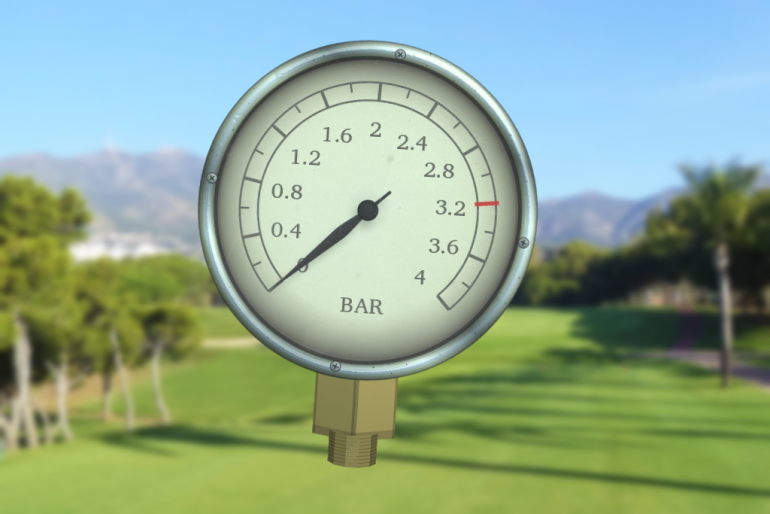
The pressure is 0,bar
